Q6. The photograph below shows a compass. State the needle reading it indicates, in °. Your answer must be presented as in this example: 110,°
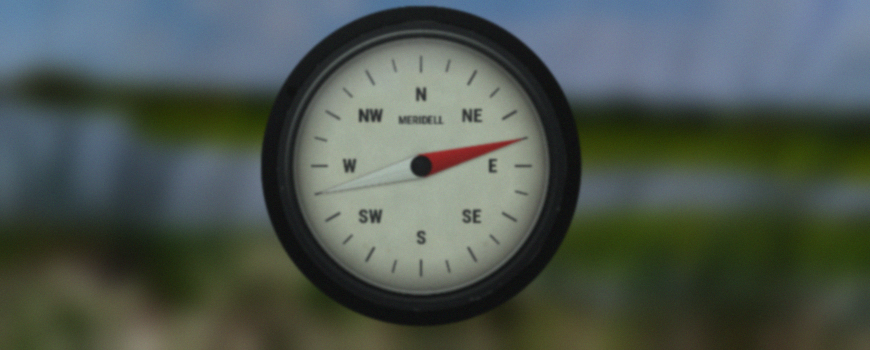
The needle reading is 75,°
